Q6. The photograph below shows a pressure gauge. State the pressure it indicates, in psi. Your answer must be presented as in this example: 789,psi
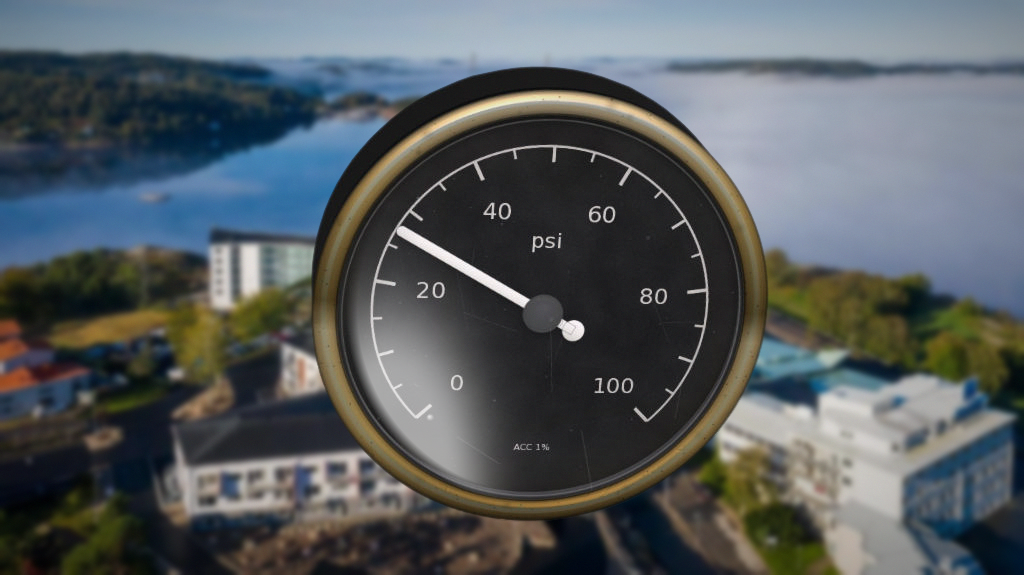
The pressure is 27.5,psi
